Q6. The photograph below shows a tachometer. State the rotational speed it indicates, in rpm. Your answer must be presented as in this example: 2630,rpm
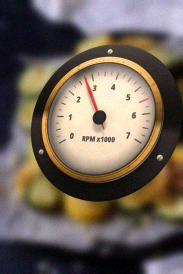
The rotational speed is 2750,rpm
